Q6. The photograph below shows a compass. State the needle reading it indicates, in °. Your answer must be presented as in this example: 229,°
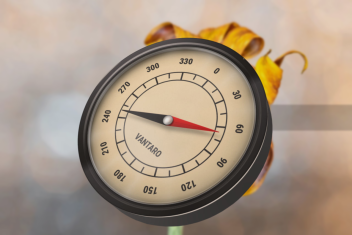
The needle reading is 67.5,°
